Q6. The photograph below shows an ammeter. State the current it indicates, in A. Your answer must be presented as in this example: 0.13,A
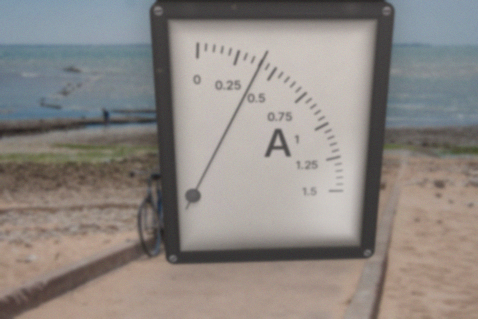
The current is 0.4,A
